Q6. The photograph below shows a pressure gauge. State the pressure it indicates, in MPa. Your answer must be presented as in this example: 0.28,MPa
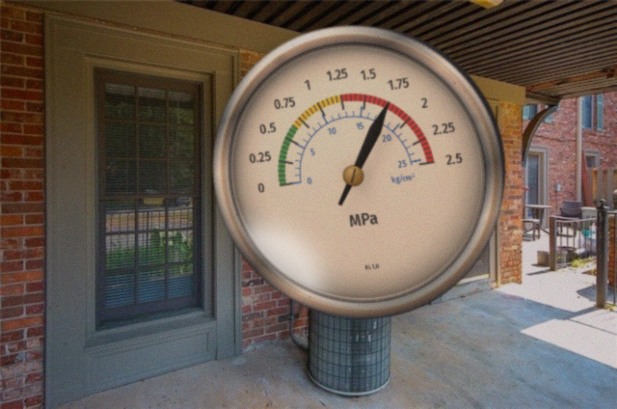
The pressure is 1.75,MPa
